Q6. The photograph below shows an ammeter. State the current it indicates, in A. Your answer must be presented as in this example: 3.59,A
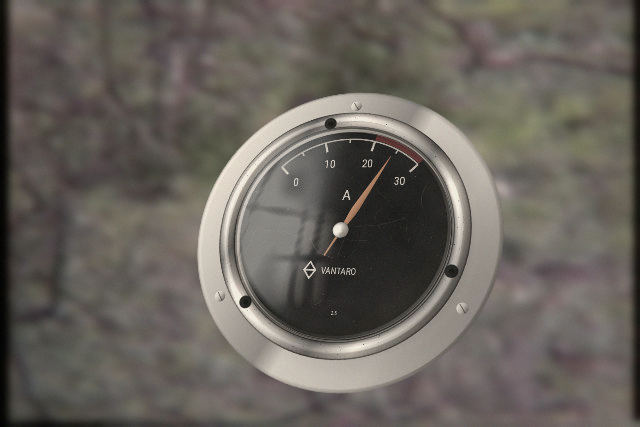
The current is 25,A
